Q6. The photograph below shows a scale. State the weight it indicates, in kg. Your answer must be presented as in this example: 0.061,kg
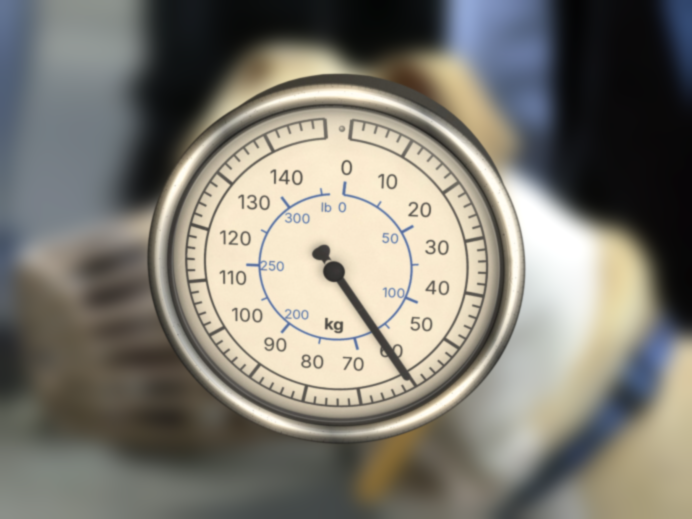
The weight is 60,kg
